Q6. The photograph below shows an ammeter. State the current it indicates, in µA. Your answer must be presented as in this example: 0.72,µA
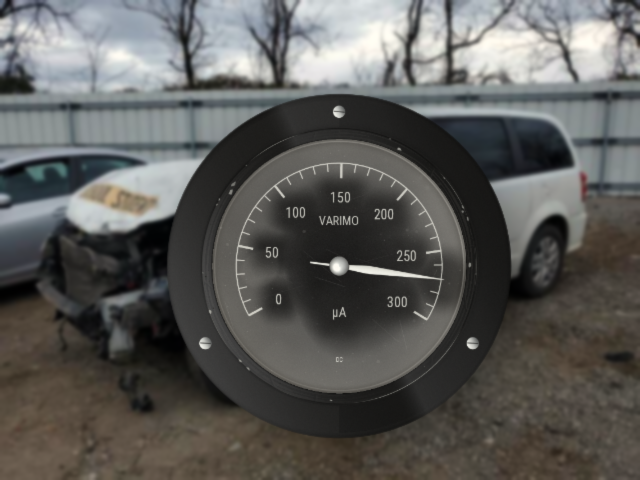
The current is 270,µA
